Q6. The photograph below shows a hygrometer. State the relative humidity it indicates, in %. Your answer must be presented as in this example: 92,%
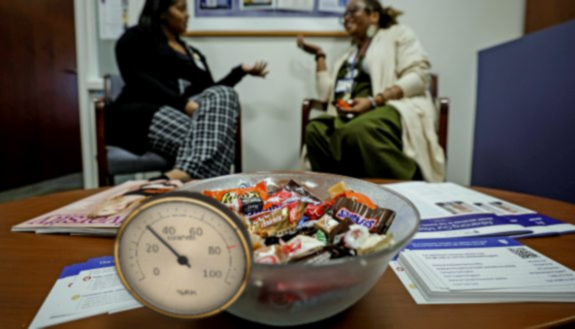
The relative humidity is 32,%
